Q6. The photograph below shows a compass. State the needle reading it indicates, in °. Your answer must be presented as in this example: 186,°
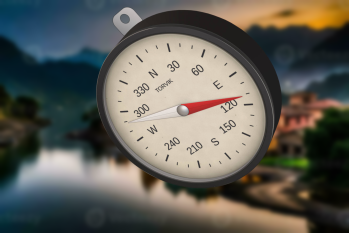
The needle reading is 110,°
